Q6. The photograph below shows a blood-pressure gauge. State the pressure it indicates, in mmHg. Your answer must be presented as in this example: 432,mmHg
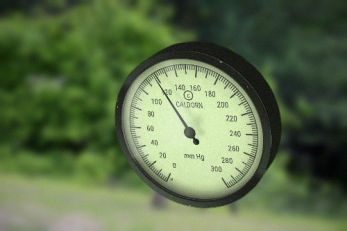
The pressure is 120,mmHg
